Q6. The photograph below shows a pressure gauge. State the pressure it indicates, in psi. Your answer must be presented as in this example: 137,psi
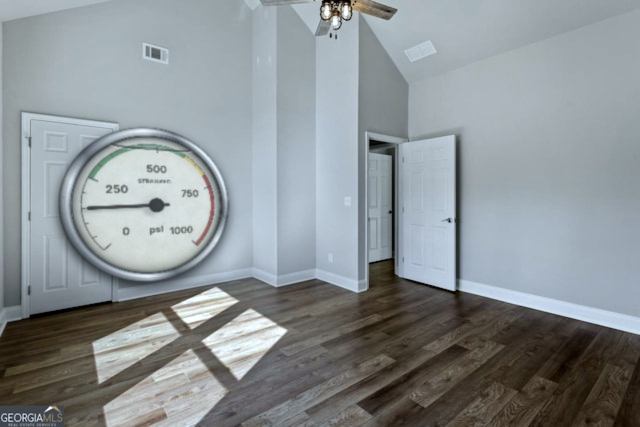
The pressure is 150,psi
